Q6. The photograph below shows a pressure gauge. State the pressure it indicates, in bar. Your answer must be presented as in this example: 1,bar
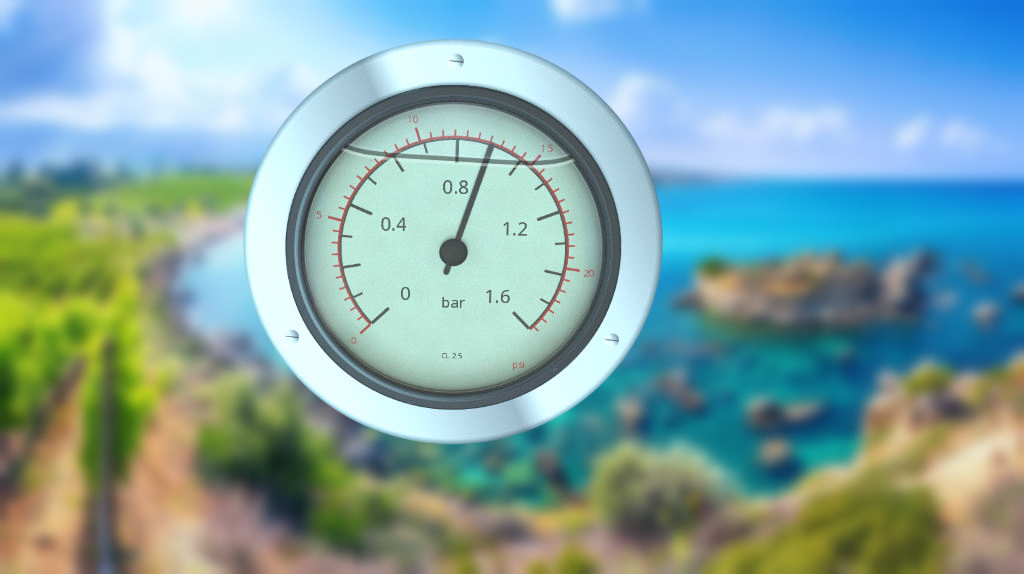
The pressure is 0.9,bar
